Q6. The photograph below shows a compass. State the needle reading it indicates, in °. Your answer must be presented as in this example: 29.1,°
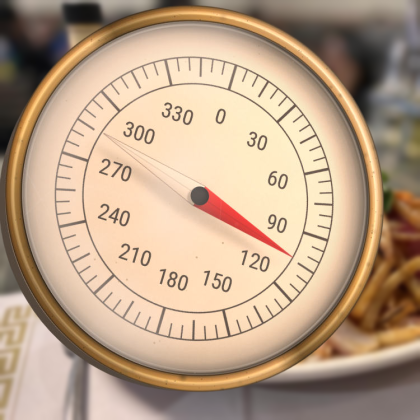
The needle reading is 105,°
